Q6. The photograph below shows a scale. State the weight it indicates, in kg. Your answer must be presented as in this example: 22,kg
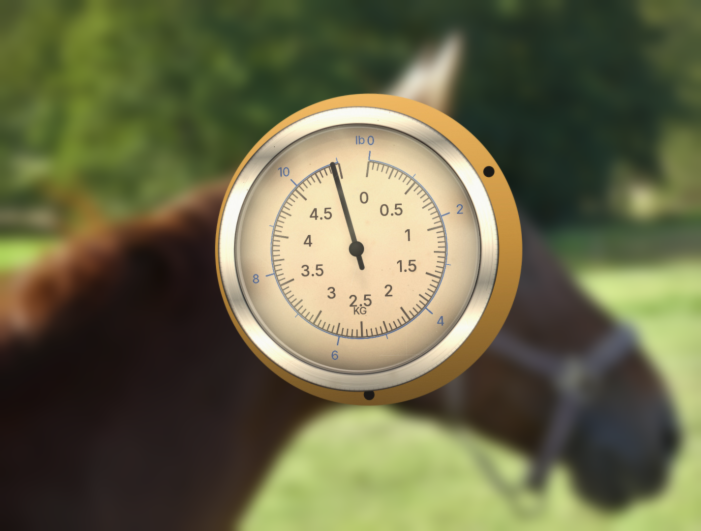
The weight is 4.95,kg
